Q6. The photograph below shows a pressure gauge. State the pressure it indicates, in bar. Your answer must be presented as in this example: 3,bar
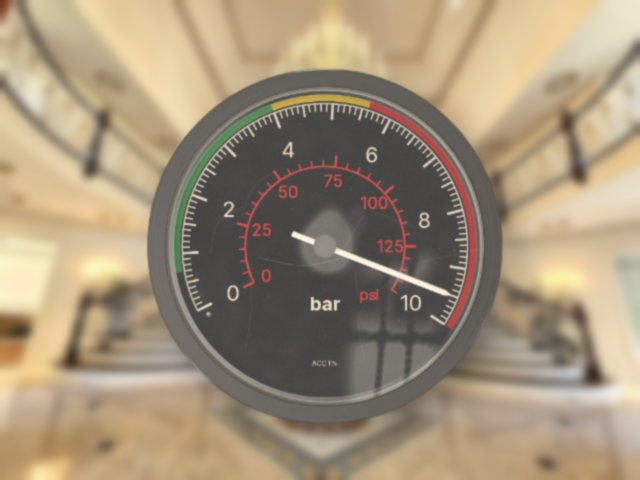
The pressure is 9.5,bar
